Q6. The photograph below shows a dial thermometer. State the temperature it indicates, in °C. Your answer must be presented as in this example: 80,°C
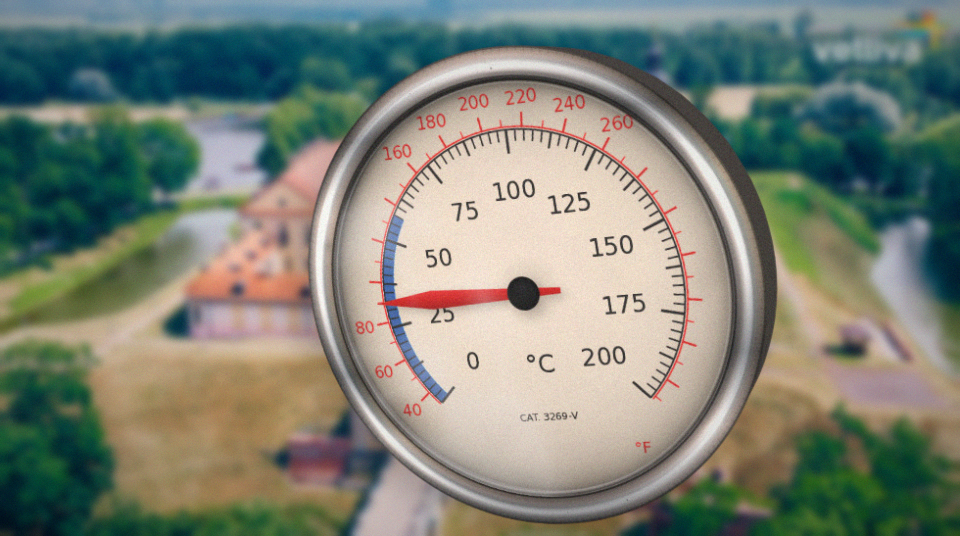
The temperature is 32.5,°C
